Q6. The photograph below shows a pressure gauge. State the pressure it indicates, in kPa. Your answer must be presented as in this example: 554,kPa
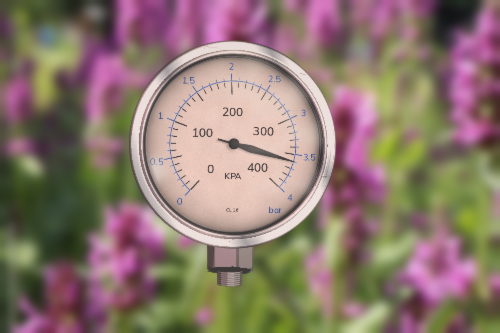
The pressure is 360,kPa
